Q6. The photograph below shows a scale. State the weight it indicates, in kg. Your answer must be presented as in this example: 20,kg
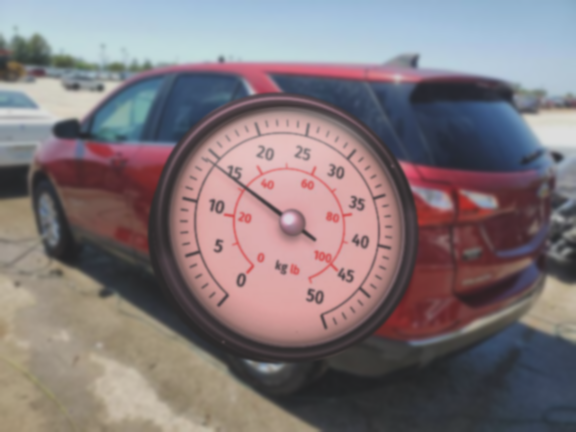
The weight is 14,kg
